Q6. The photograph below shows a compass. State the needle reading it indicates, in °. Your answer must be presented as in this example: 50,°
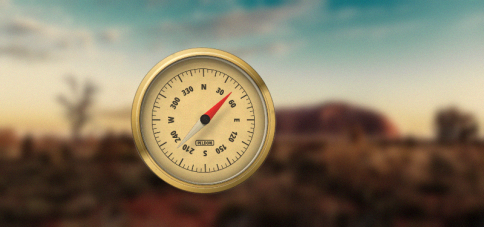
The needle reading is 45,°
